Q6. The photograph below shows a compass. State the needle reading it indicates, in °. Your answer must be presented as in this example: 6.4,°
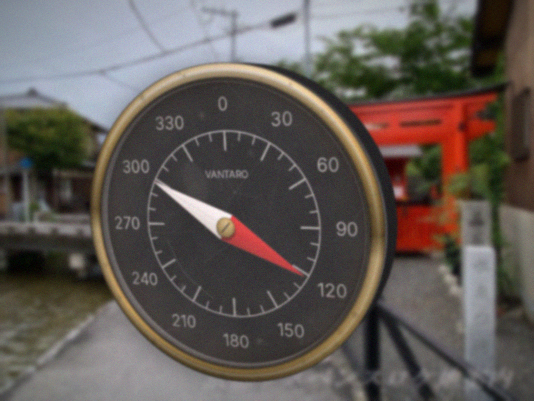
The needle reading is 120,°
